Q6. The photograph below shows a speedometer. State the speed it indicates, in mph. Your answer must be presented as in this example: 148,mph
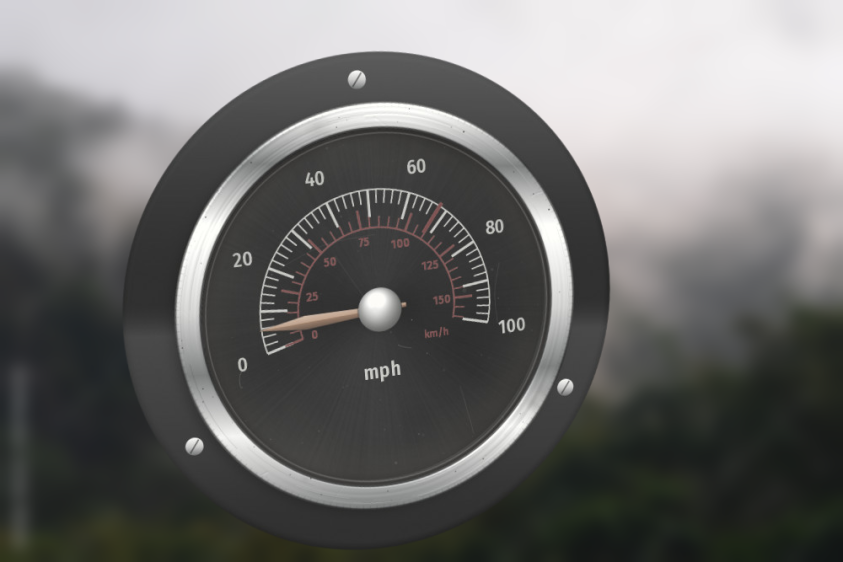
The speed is 6,mph
